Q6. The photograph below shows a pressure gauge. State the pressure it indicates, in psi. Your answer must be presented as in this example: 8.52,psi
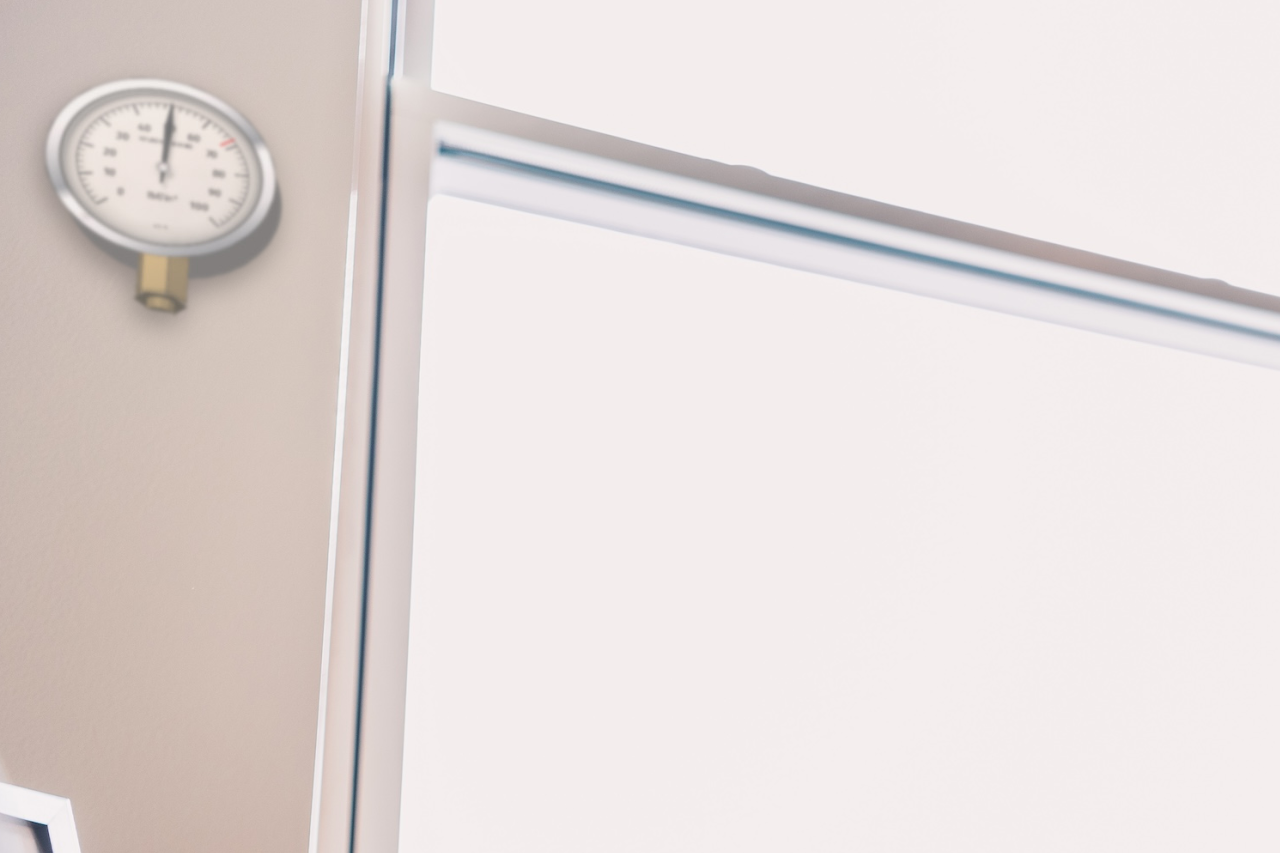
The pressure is 50,psi
